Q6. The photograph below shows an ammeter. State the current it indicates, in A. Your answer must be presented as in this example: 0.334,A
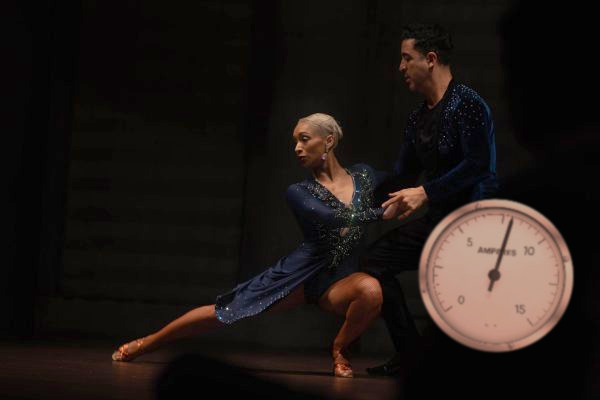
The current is 8,A
